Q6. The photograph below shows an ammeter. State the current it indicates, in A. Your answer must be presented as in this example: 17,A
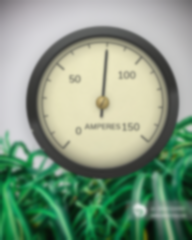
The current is 80,A
